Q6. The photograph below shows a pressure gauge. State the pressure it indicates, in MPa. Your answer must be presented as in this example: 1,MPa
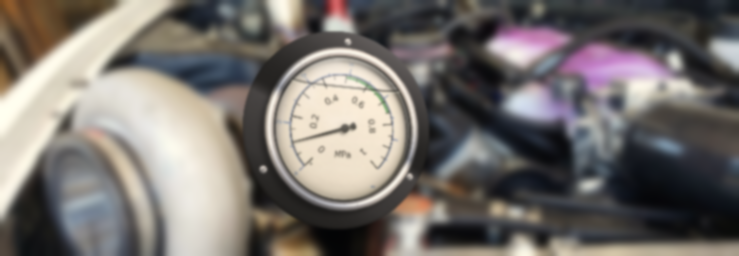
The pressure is 0.1,MPa
